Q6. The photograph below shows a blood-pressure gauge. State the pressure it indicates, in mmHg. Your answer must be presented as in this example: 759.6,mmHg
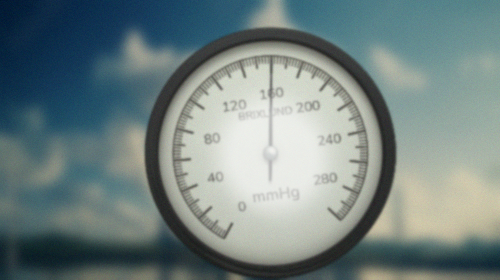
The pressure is 160,mmHg
